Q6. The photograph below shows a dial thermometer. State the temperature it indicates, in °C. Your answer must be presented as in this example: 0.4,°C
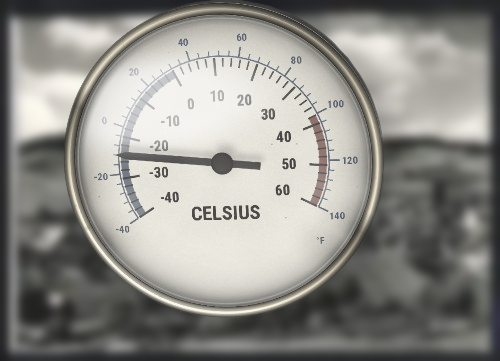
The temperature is -24,°C
